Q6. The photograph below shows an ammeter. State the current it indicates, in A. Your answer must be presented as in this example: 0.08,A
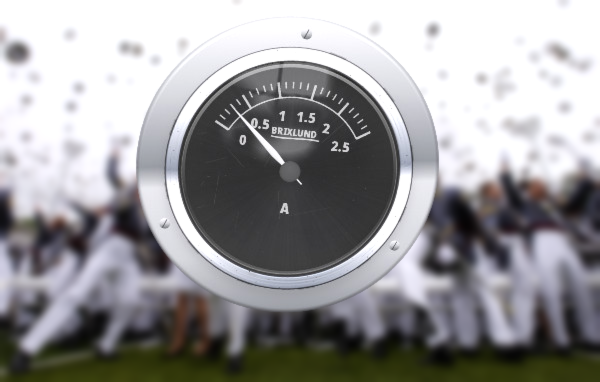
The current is 0.3,A
